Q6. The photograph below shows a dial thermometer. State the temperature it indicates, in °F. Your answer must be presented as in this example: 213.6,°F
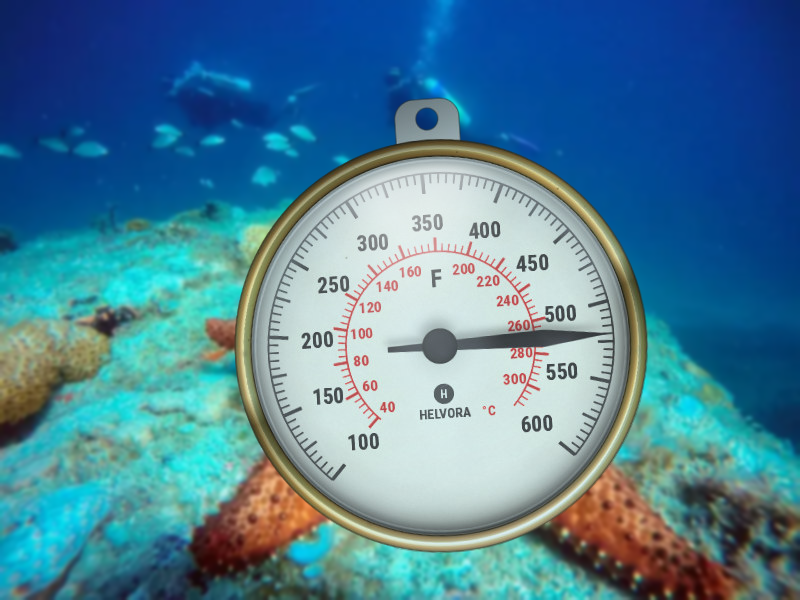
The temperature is 520,°F
